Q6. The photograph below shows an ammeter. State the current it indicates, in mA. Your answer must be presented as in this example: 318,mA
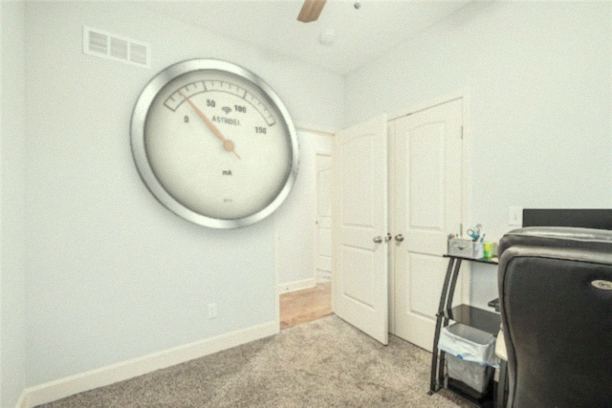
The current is 20,mA
